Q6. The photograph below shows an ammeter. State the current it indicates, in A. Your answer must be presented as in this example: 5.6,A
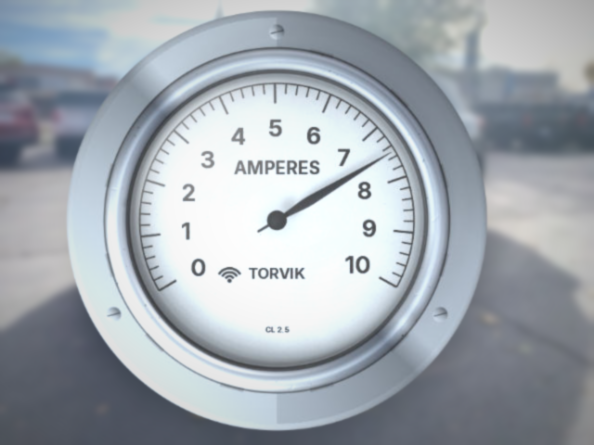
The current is 7.5,A
